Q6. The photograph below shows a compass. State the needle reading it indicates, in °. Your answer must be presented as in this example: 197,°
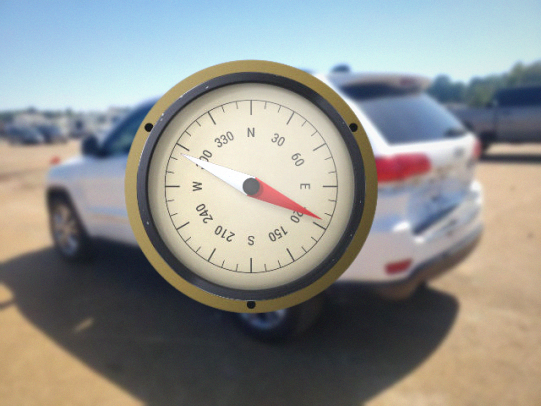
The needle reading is 115,°
